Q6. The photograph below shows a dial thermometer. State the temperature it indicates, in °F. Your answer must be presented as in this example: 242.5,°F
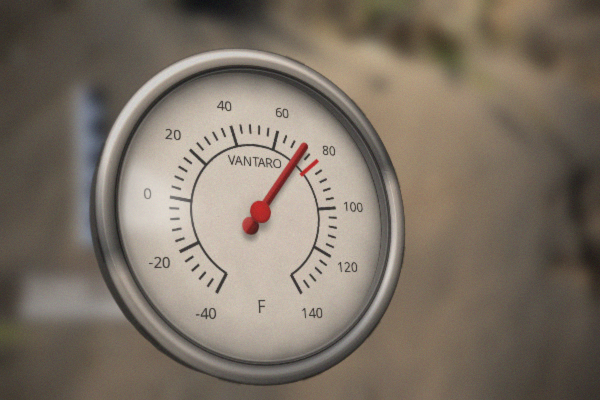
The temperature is 72,°F
